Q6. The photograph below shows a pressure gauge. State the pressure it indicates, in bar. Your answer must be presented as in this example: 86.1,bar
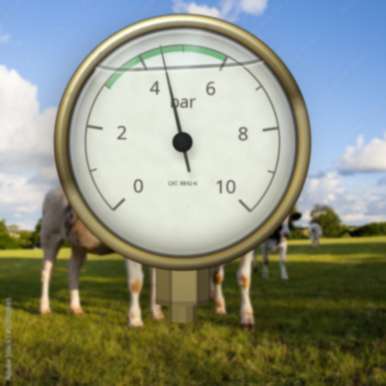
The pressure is 4.5,bar
